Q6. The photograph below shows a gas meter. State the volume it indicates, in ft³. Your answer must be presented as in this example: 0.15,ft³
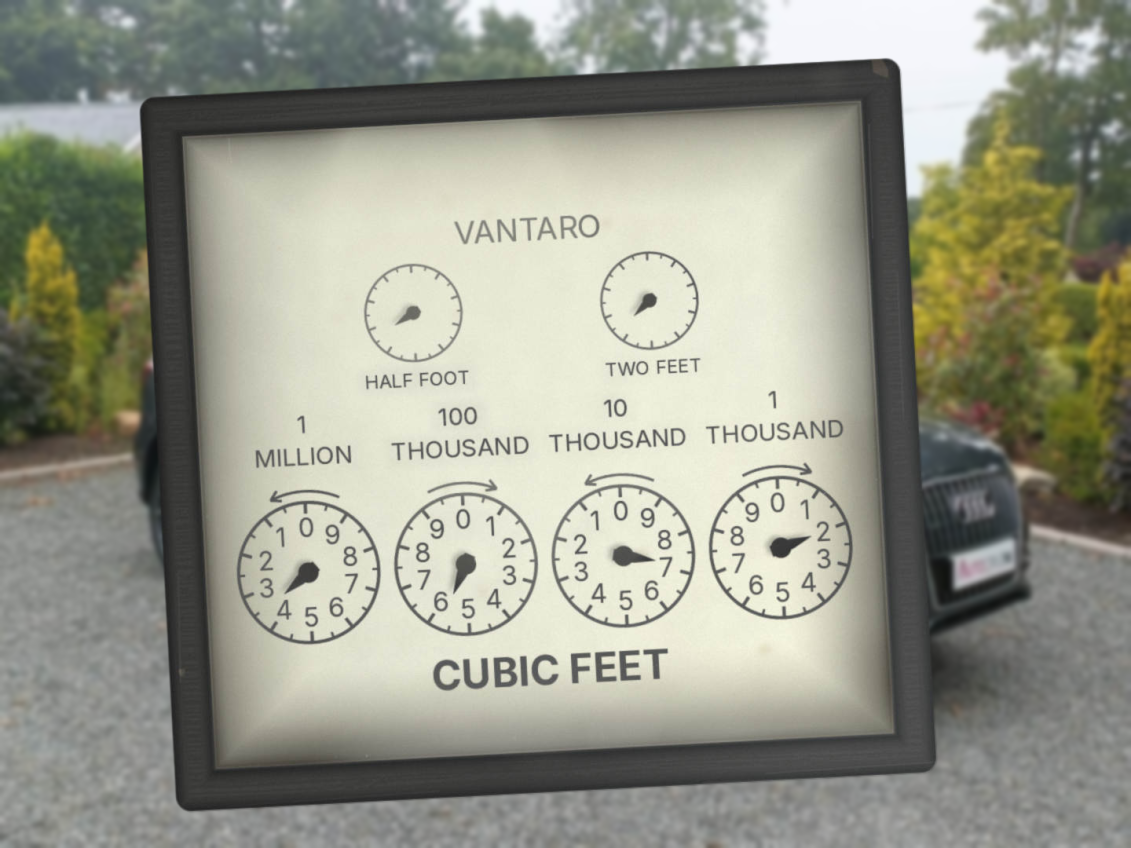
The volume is 357200,ft³
